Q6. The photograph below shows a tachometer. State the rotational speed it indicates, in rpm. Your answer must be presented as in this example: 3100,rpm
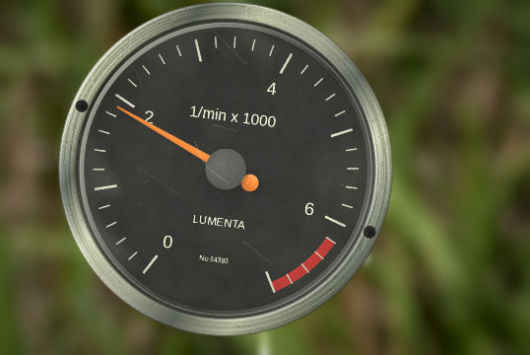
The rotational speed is 1900,rpm
